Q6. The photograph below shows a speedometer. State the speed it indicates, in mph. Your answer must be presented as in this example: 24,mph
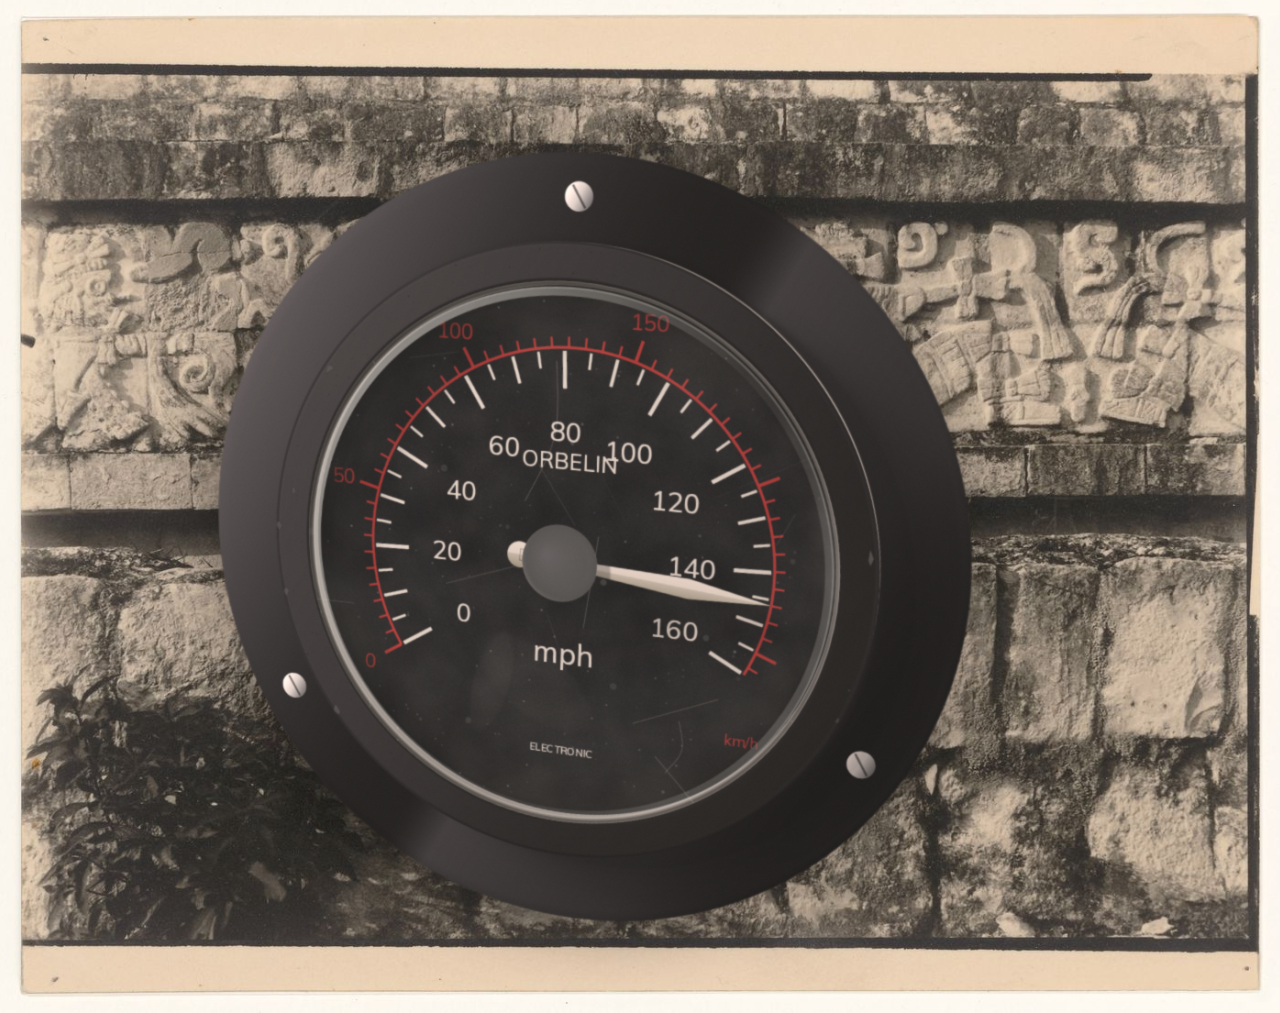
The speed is 145,mph
